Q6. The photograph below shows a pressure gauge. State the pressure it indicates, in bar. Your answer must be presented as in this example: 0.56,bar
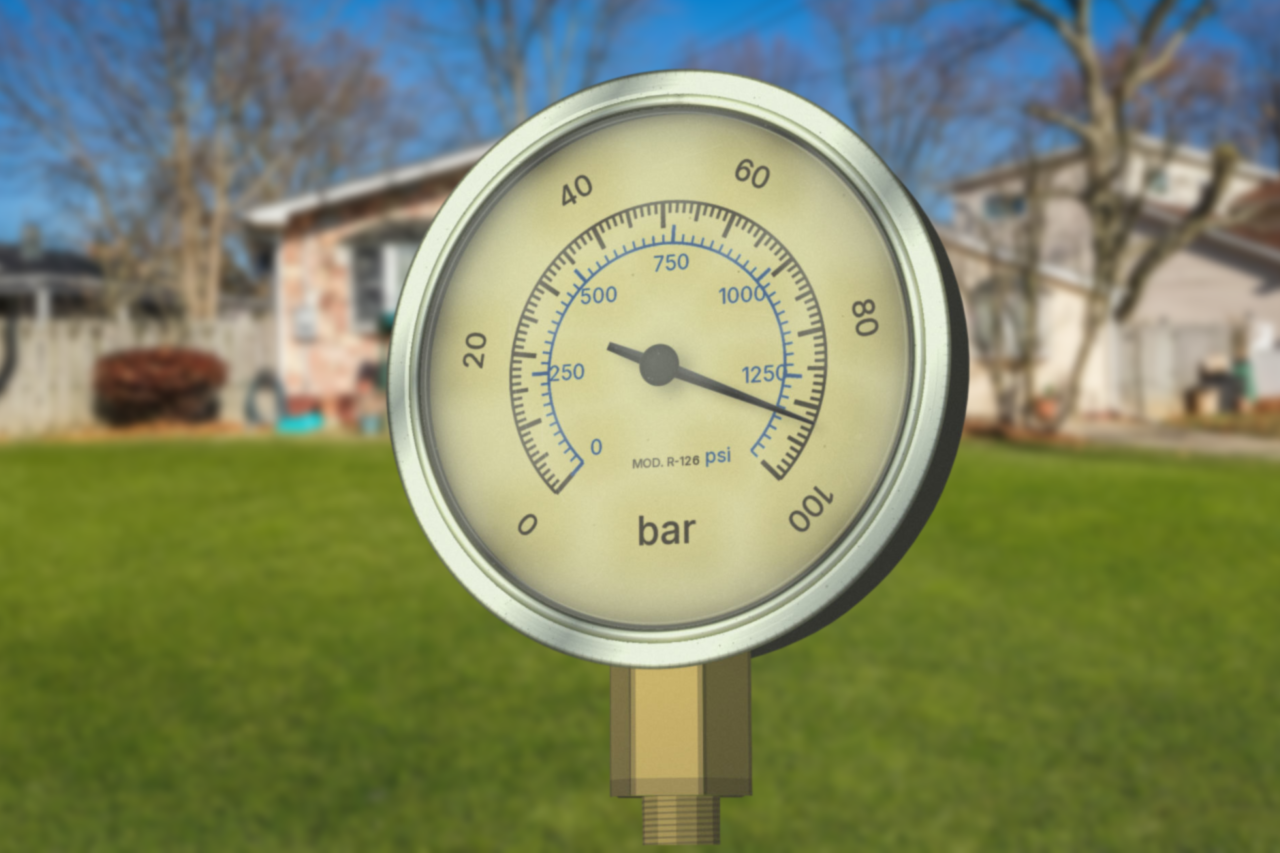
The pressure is 92,bar
